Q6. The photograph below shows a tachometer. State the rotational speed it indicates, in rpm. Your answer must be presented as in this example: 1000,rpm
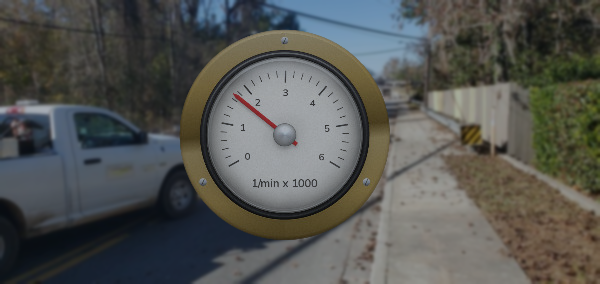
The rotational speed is 1700,rpm
